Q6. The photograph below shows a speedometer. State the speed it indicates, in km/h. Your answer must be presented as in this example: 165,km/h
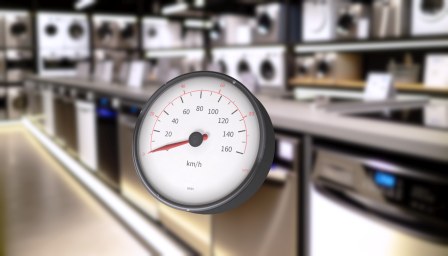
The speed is 0,km/h
